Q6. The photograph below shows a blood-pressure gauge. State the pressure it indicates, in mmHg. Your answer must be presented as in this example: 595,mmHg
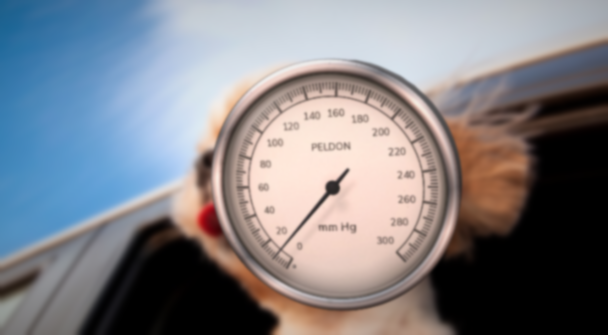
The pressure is 10,mmHg
